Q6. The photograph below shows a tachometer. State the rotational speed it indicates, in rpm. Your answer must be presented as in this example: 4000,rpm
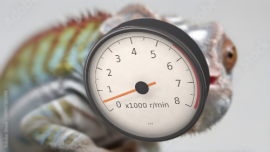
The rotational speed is 500,rpm
